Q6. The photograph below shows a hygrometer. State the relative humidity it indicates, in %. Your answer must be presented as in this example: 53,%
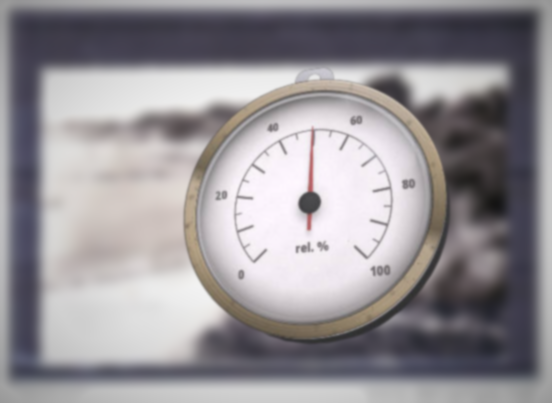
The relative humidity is 50,%
